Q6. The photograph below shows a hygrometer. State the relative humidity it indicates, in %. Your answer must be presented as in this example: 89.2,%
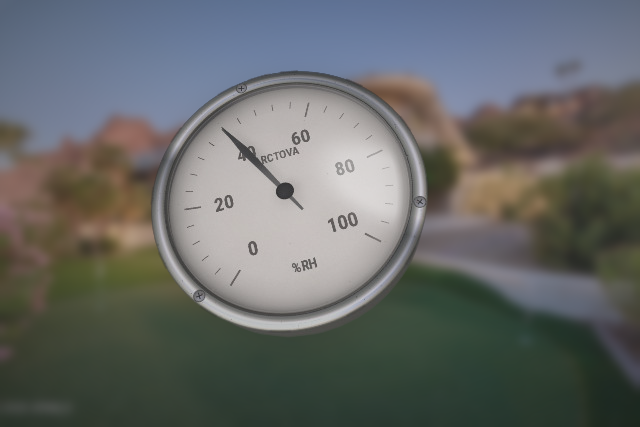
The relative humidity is 40,%
